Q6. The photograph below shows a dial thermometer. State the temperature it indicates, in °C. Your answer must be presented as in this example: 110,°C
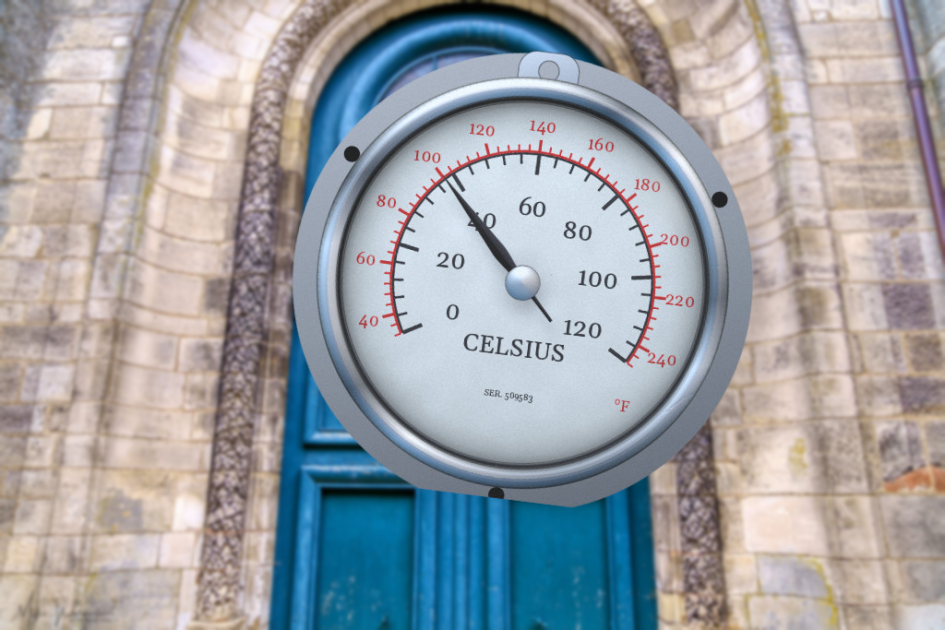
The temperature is 38,°C
